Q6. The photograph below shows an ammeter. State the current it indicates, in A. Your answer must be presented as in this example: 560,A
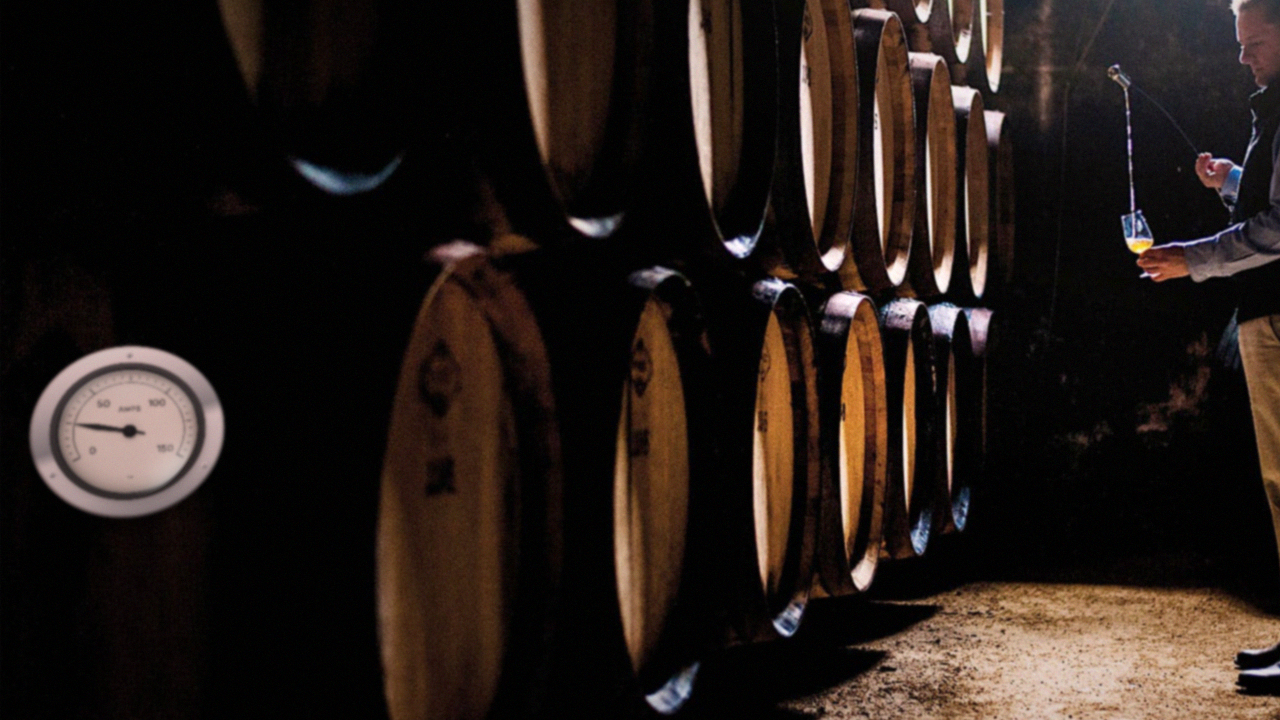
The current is 25,A
